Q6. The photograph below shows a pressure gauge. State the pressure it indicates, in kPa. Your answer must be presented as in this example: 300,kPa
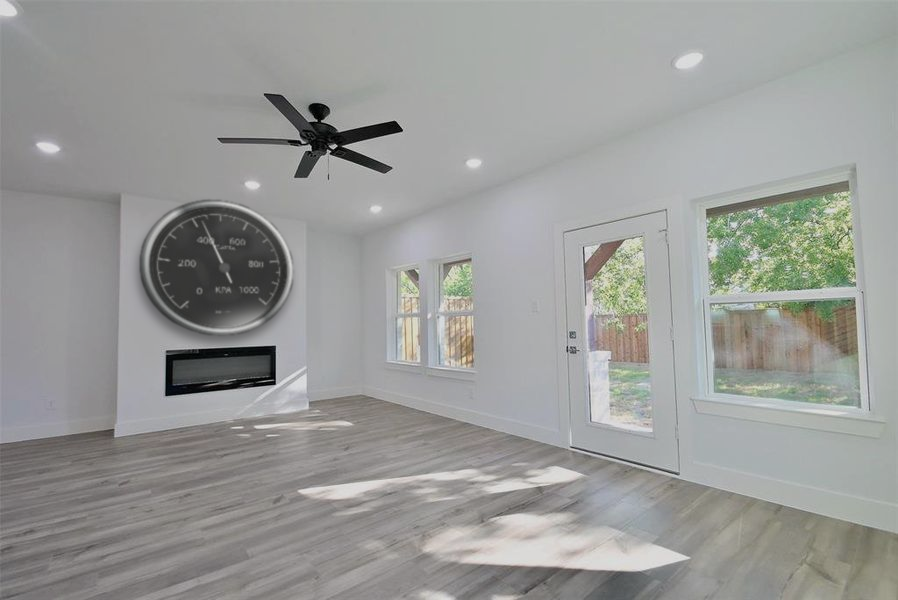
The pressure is 425,kPa
